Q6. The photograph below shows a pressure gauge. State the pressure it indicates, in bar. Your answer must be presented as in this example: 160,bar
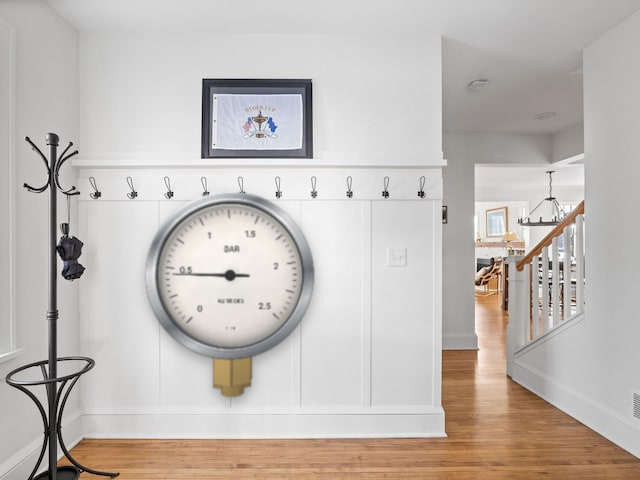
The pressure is 0.45,bar
